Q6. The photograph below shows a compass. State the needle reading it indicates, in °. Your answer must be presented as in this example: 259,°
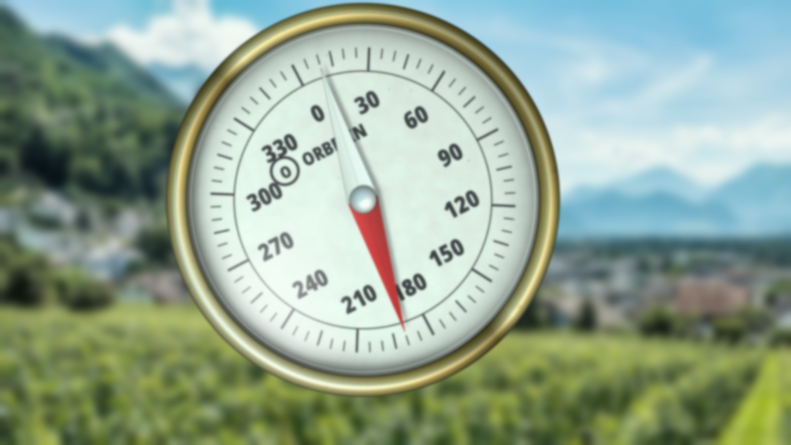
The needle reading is 190,°
